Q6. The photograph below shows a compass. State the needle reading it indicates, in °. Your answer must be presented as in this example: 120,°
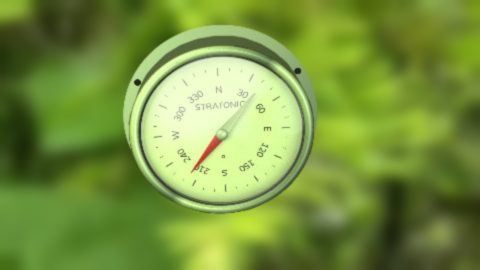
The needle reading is 220,°
